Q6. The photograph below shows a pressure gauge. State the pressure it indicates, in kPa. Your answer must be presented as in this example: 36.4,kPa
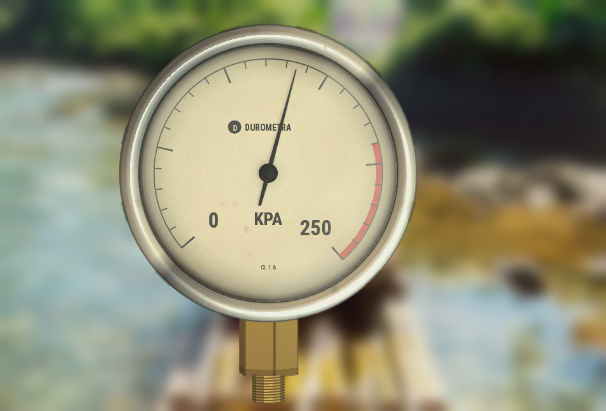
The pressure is 135,kPa
